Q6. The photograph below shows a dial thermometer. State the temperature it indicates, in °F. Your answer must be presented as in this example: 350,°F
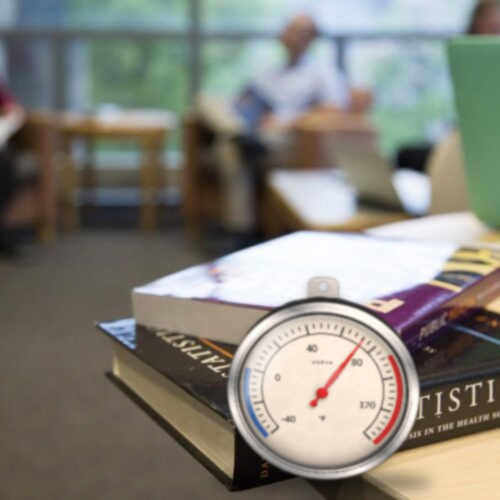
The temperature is 72,°F
